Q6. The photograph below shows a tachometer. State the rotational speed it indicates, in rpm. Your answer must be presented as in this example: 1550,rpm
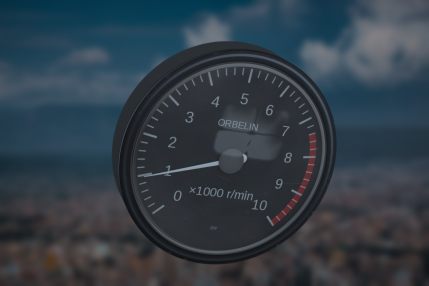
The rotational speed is 1000,rpm
